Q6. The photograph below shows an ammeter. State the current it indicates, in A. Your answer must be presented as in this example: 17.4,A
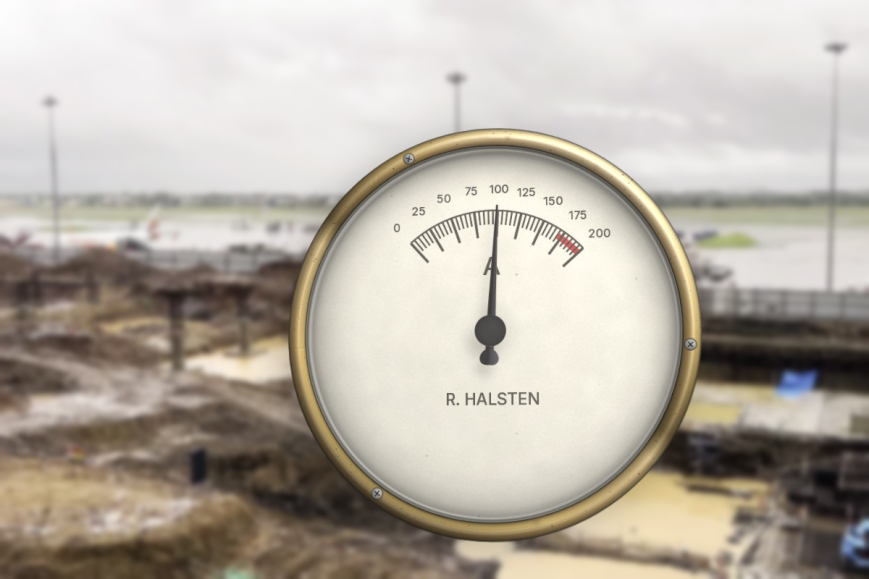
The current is 100,A
